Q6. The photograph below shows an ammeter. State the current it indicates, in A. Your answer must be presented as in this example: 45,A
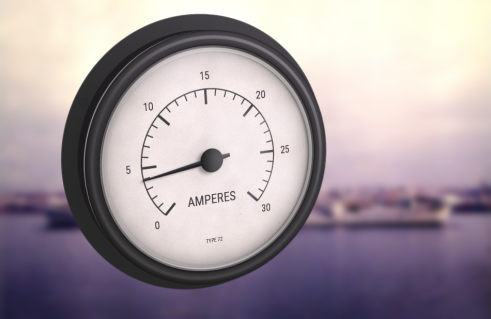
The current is 4,A
